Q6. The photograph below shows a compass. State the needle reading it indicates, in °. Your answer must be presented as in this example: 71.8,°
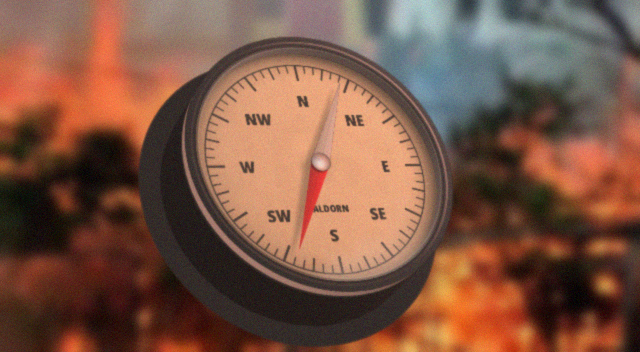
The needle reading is 205,°
